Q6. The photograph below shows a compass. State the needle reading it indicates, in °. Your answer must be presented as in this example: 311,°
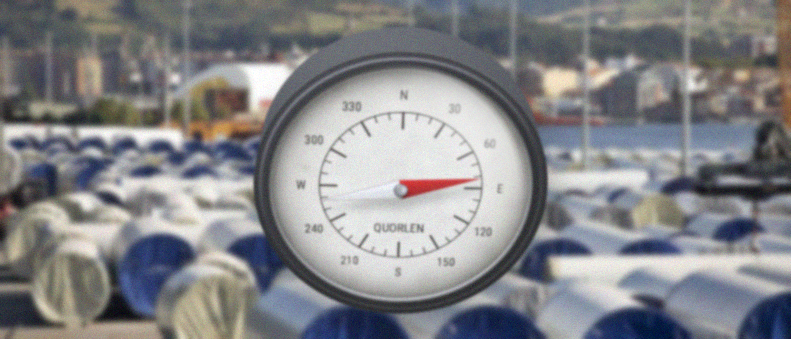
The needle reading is 80,°
